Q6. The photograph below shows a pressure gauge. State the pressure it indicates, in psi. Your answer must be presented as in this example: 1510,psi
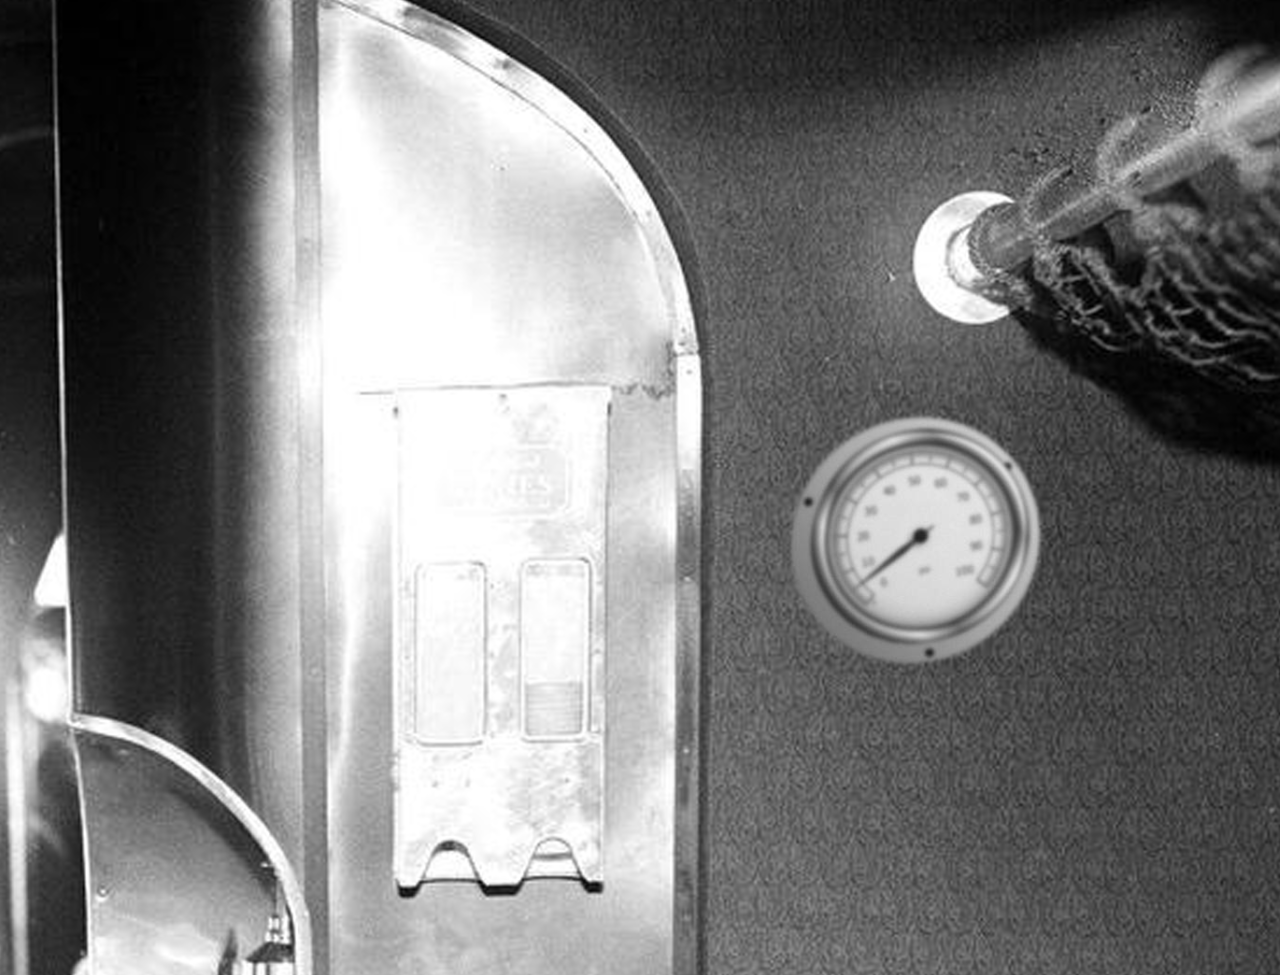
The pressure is 5,psi
